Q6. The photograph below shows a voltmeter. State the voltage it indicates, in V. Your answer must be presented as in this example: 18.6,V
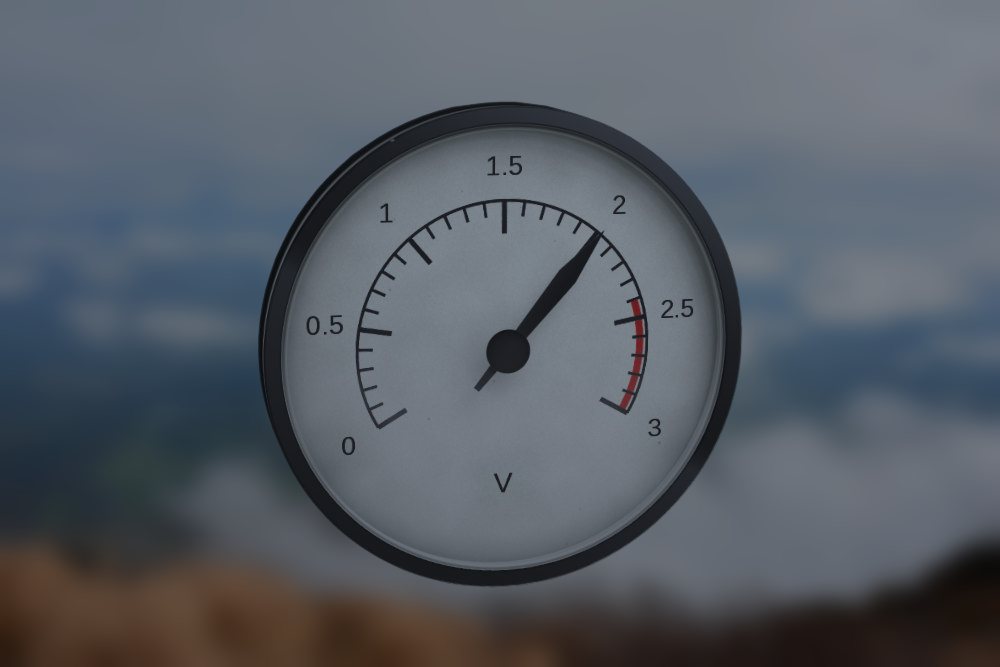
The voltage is 2,V
